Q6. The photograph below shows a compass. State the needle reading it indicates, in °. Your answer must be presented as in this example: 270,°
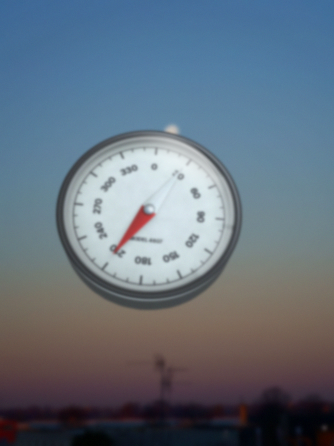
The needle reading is 210,°
